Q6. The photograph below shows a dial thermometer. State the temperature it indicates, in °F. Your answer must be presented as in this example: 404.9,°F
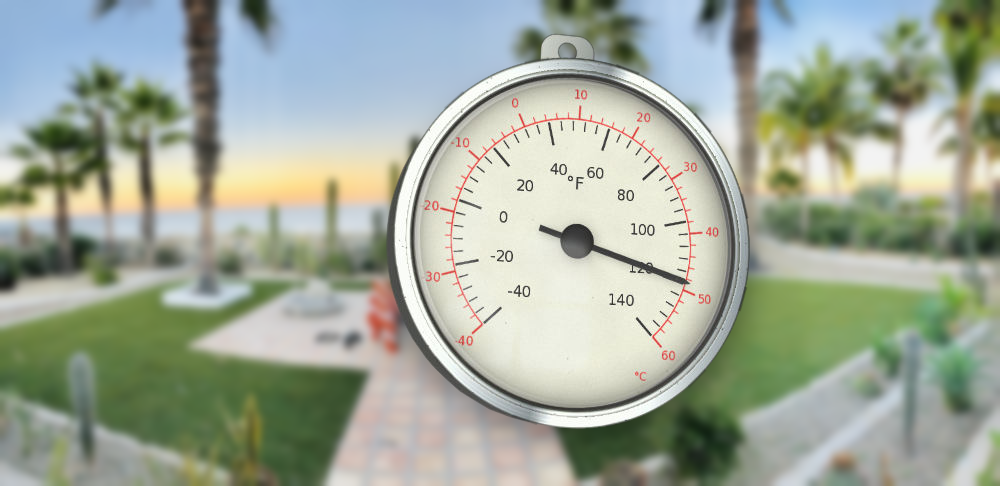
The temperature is 120,°F
